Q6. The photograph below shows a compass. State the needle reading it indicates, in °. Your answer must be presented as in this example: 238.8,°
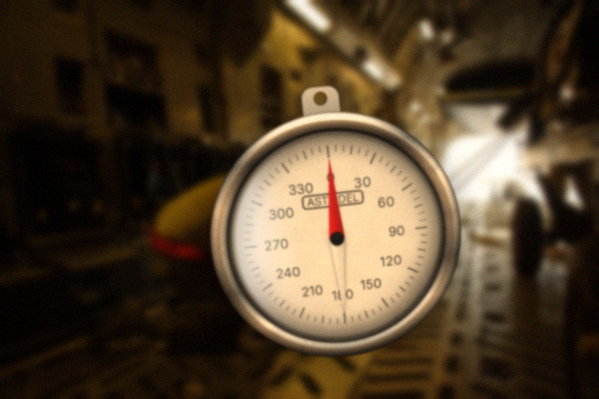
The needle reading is 0,°
